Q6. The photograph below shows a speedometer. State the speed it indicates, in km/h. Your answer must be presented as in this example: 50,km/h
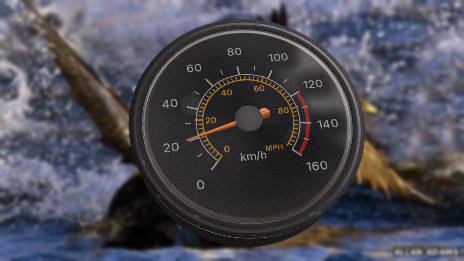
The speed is 20,km/h
